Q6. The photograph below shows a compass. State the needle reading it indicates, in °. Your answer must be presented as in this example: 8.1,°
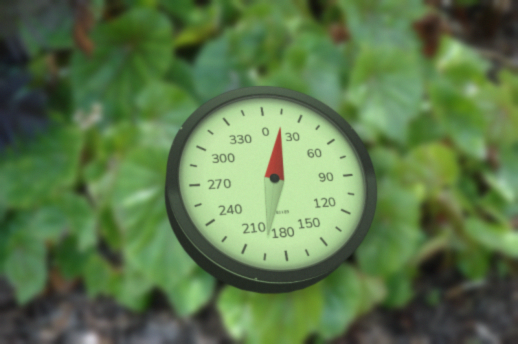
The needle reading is 15,°
